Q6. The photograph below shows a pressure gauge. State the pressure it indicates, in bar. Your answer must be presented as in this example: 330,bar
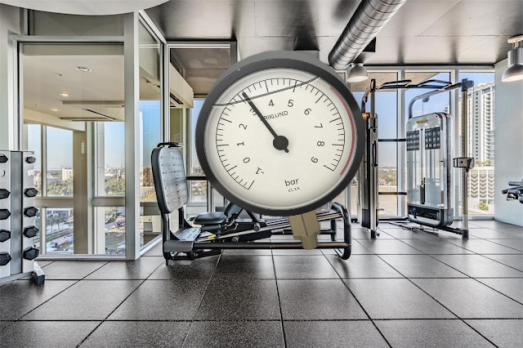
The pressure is 3.2,bar
